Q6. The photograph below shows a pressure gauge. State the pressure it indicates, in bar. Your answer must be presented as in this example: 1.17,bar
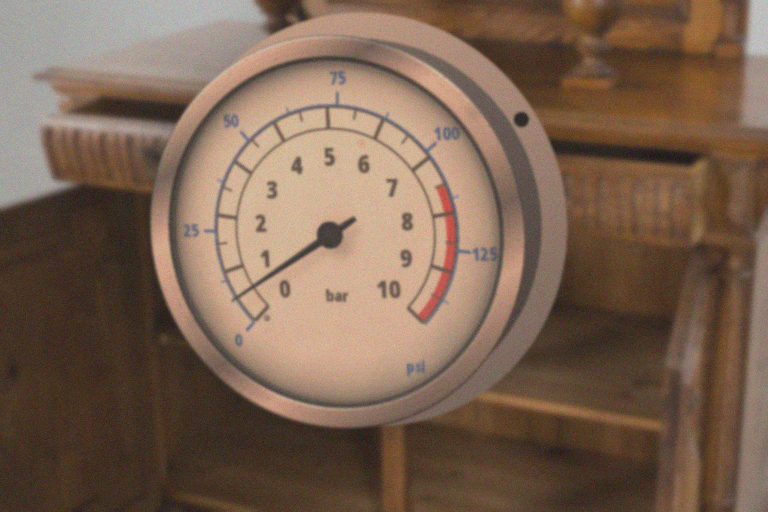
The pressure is 0.5,bar
